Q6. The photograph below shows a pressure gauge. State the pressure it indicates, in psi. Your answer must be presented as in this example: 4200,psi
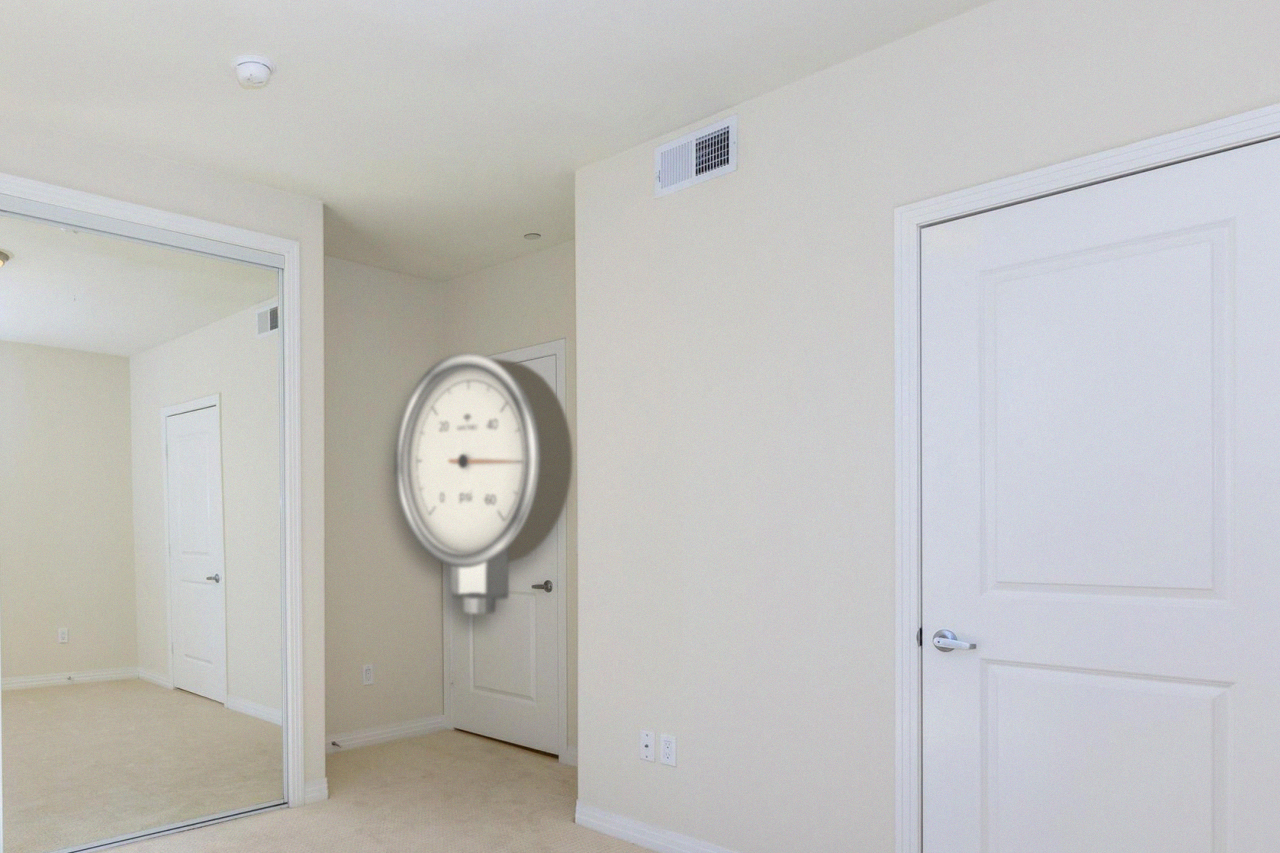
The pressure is 50,psi
